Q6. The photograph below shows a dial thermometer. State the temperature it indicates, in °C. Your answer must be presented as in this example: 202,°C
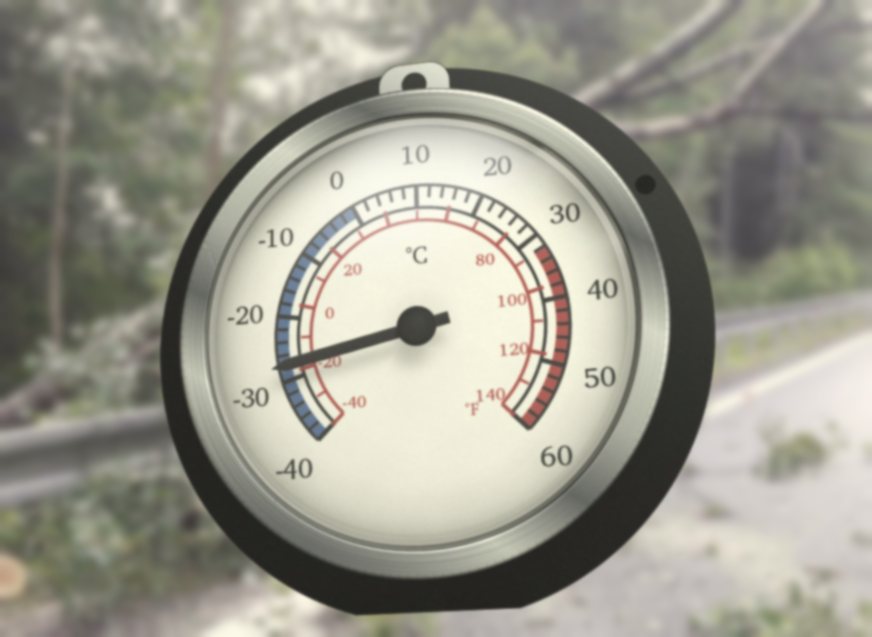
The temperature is -28,°C
